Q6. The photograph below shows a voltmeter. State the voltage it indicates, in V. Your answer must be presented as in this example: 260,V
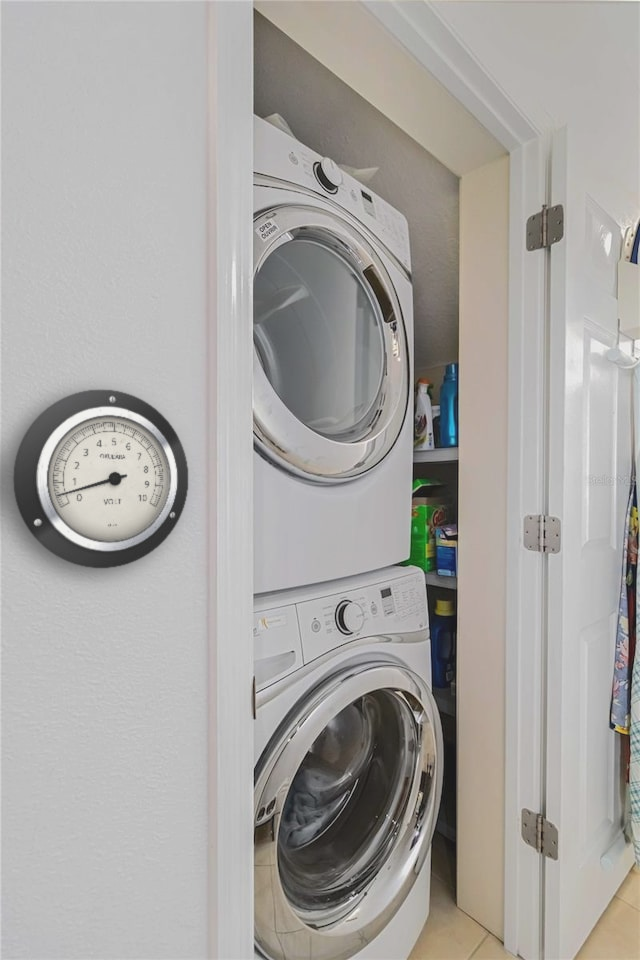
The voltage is 0.5,V
